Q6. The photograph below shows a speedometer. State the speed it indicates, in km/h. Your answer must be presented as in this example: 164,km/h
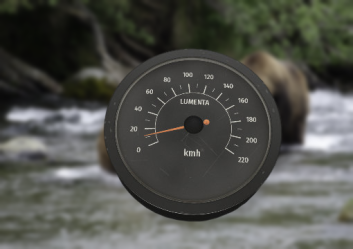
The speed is 10,km/h
